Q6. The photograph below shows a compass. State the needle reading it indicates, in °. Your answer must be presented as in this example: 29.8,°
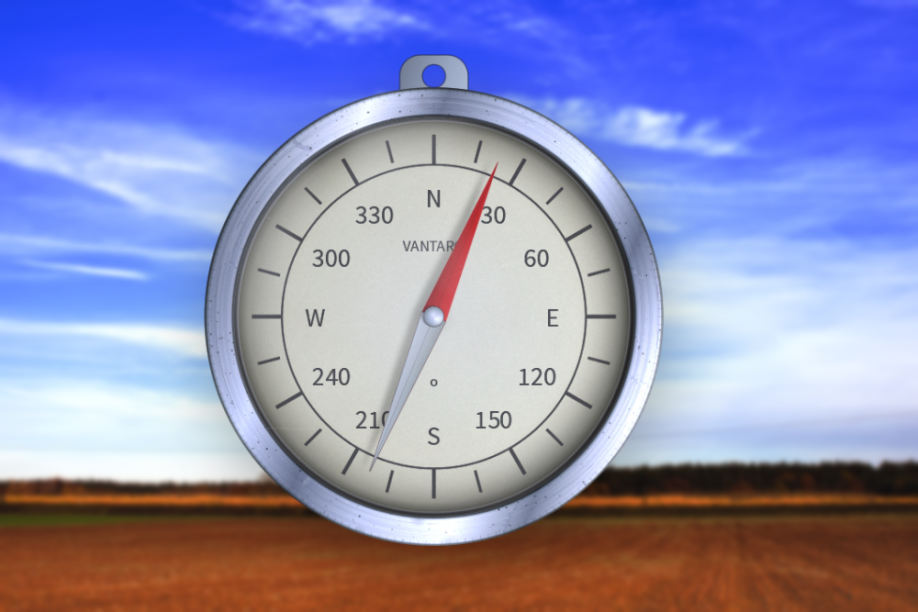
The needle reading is 22.5,°
